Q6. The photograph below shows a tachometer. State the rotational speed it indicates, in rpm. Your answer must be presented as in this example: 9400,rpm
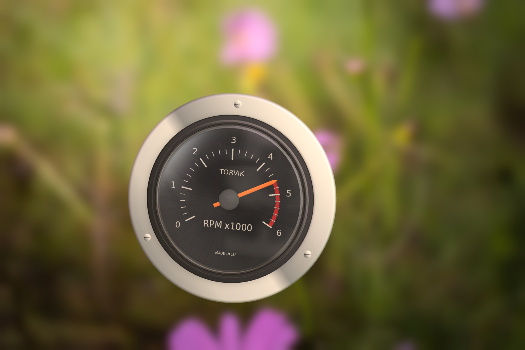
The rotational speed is 4600,rpm
